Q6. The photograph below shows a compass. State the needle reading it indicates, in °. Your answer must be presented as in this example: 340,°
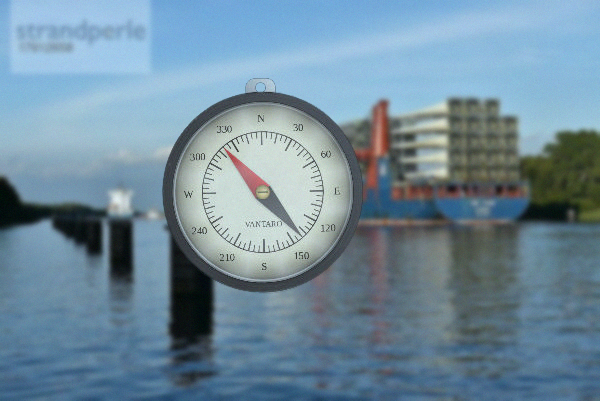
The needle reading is 320,°
